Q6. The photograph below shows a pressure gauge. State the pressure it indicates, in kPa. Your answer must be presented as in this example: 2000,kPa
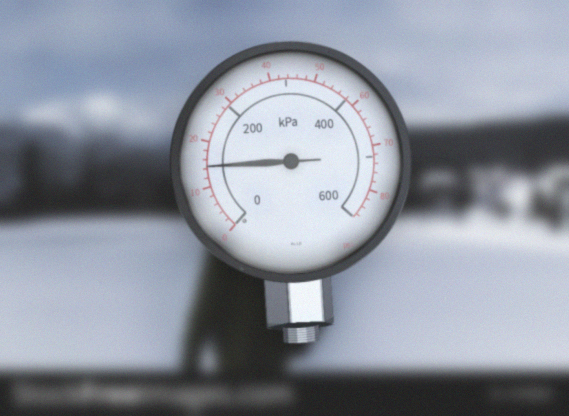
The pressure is 100,kPa
